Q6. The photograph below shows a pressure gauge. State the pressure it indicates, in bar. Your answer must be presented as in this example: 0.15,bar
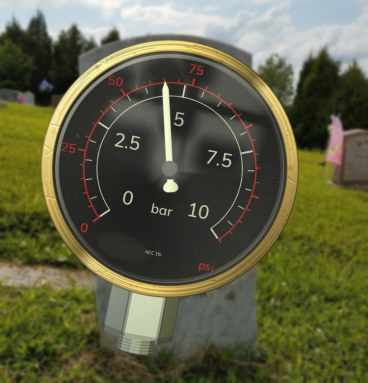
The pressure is 4.5,bar
